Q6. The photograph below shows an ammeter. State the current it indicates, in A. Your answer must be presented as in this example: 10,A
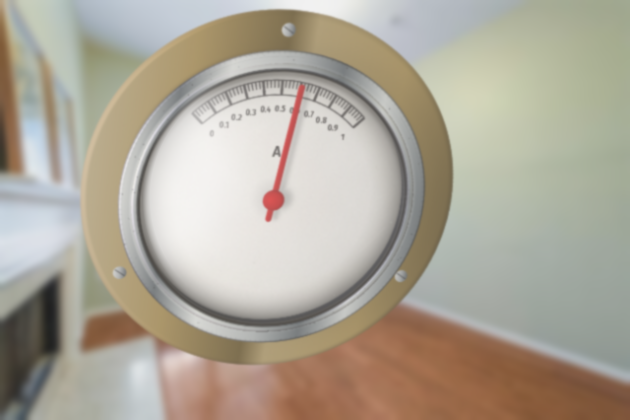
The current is 0.6,A
